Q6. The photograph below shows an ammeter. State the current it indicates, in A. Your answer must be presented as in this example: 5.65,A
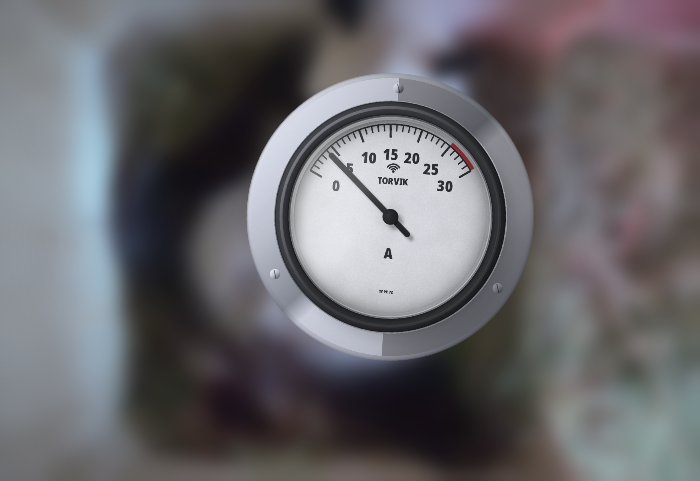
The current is 4,A
